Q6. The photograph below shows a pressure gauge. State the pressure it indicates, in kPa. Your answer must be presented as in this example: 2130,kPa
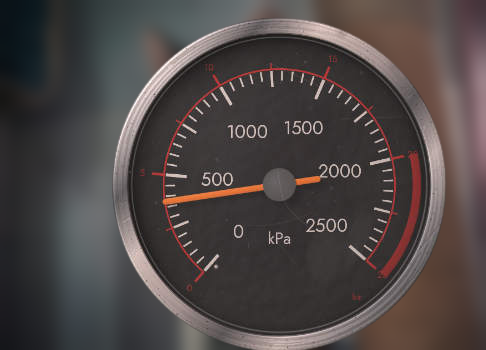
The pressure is 375,kPa
